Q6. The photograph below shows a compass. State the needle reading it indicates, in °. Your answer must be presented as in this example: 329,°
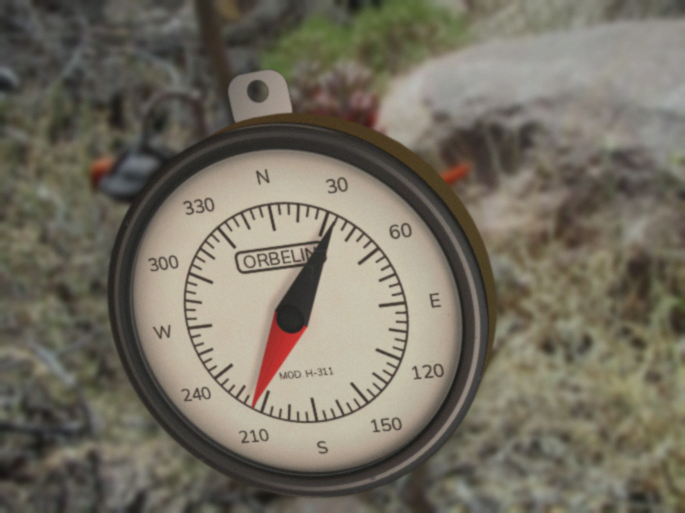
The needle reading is 215,°
